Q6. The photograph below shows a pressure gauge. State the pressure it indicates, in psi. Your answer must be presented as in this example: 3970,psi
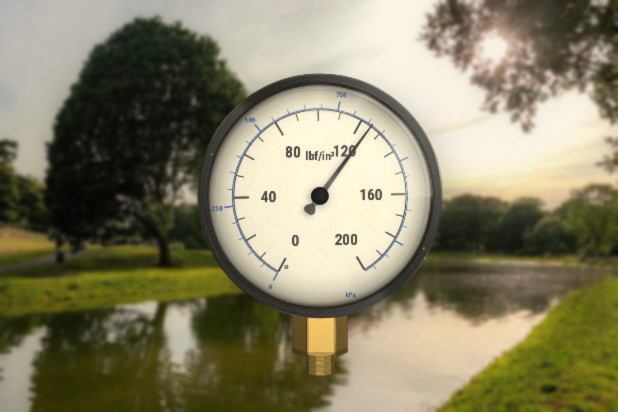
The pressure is 125,psi
